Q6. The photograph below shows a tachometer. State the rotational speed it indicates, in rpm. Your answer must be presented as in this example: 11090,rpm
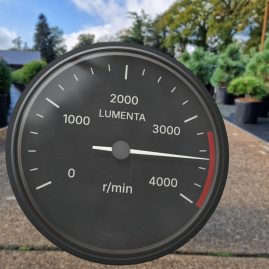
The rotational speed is 3500,rpm
